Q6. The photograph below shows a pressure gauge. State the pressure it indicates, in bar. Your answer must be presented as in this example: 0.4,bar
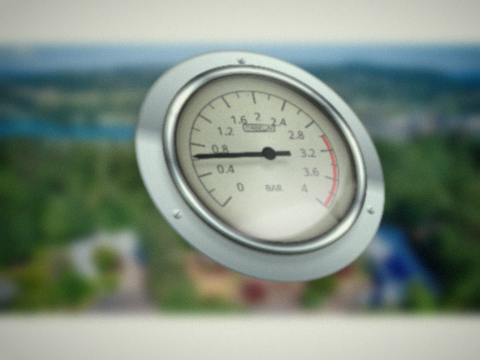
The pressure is 0.6,bar
